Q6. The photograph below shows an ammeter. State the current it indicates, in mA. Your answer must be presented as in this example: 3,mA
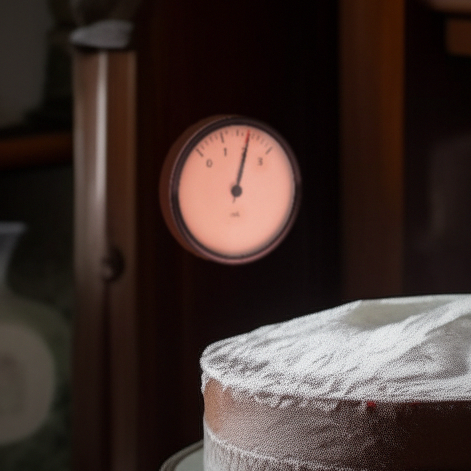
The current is 2,mA
